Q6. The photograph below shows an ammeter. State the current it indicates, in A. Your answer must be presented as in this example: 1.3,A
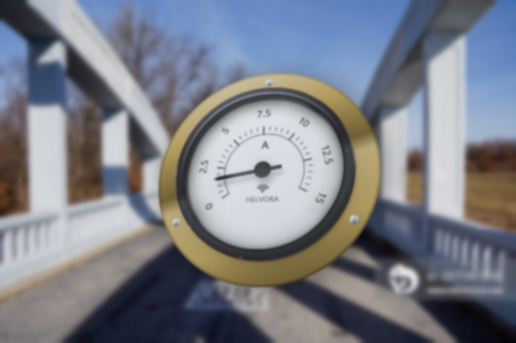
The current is 1.5,A
